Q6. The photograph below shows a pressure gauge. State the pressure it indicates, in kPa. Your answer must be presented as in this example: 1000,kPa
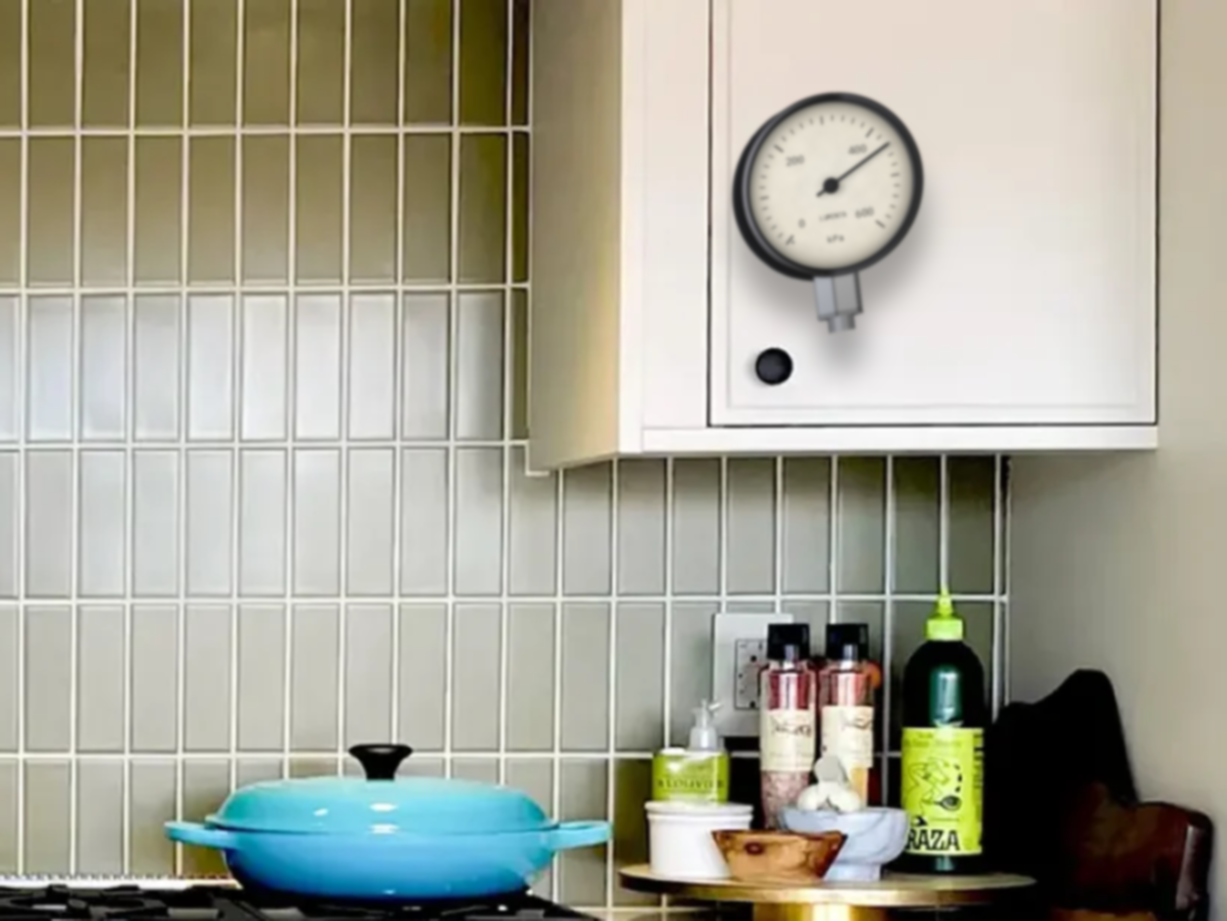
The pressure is 440,kPa
